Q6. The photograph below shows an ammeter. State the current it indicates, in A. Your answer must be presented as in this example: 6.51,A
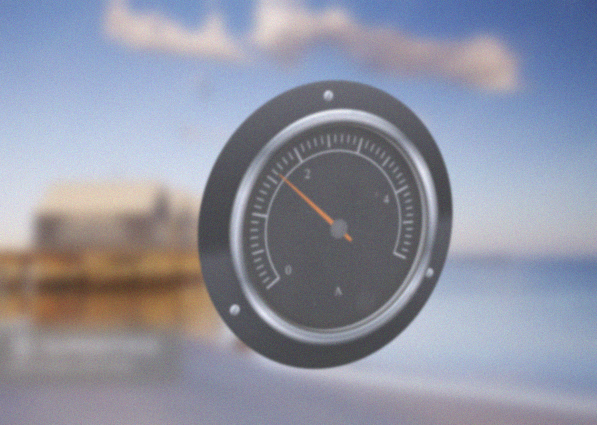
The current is 1.6,A
